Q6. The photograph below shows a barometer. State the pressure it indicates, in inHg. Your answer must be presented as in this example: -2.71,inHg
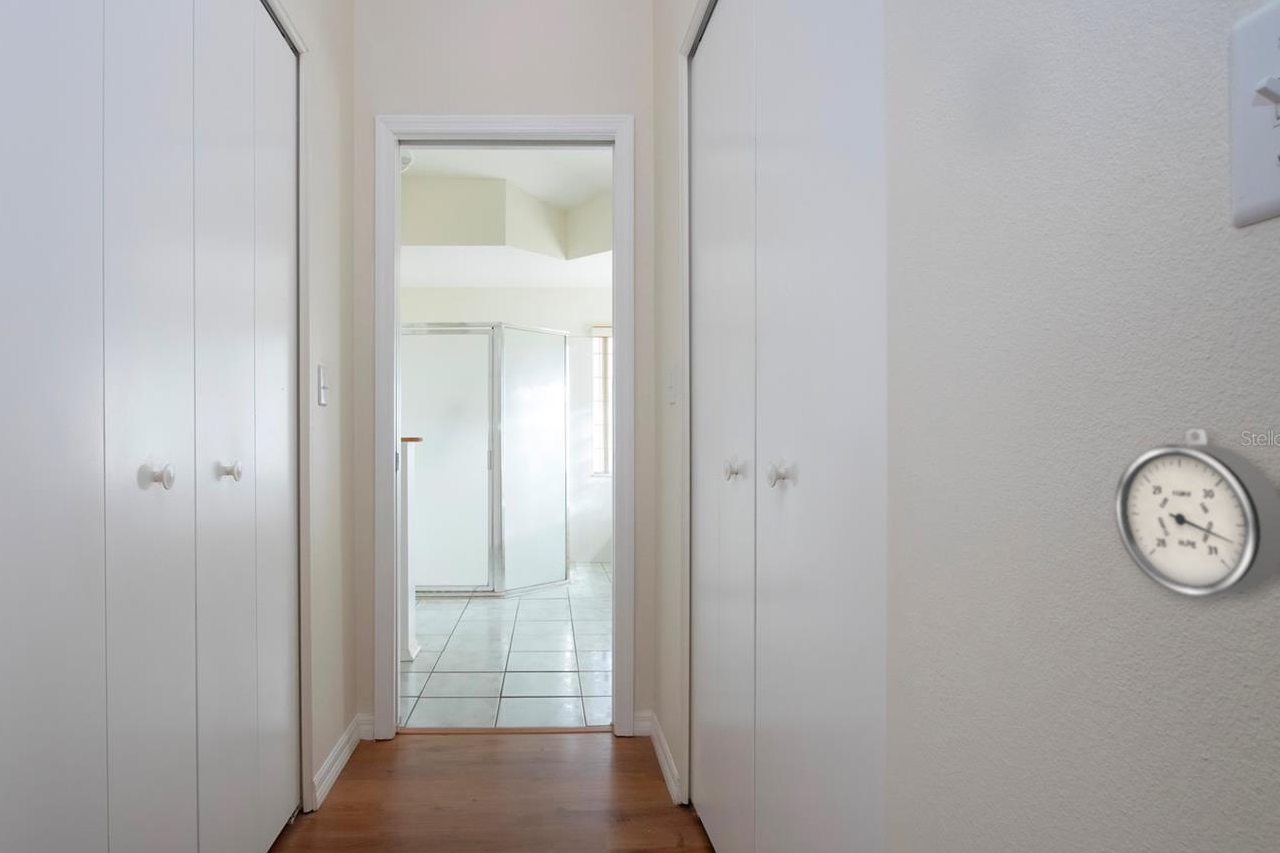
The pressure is 30.7,inHg
